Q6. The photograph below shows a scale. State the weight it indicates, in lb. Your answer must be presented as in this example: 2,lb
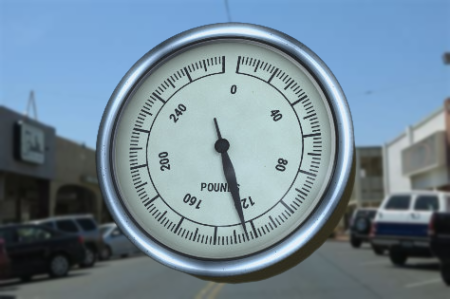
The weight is 124,lb
